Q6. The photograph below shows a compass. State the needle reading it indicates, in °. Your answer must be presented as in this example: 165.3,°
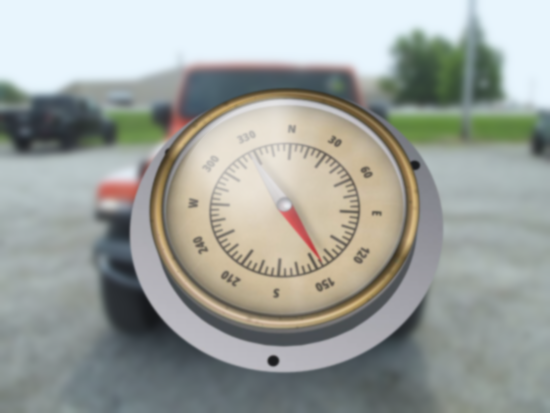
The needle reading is 145,°
